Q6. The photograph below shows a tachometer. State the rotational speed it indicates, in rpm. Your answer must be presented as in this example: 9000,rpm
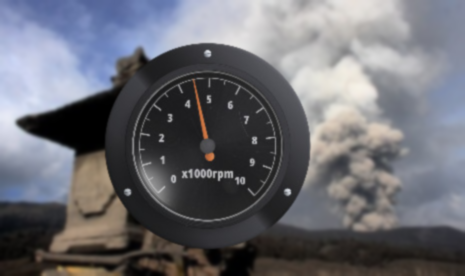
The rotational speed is 4500,rpm
